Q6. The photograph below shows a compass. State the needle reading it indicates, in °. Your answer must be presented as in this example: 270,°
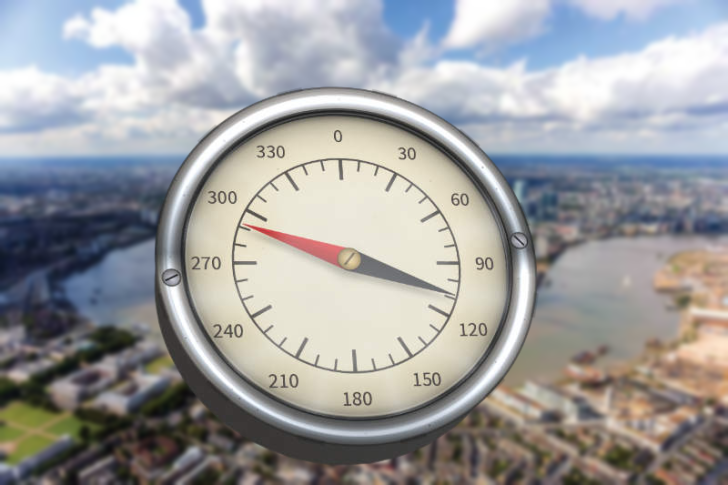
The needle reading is 290,°
